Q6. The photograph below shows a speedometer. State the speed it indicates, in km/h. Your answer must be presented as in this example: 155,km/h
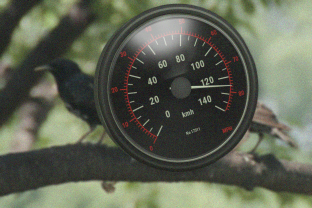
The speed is 125,km/h
